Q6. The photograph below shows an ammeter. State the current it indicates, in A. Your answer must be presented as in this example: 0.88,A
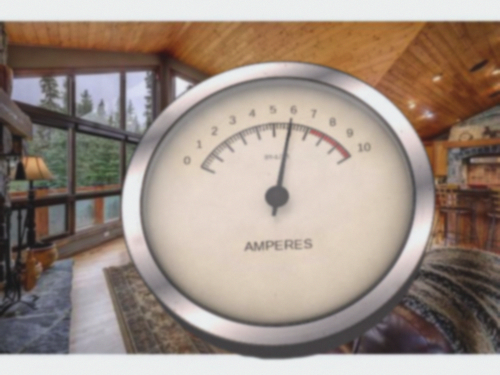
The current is 6,A
